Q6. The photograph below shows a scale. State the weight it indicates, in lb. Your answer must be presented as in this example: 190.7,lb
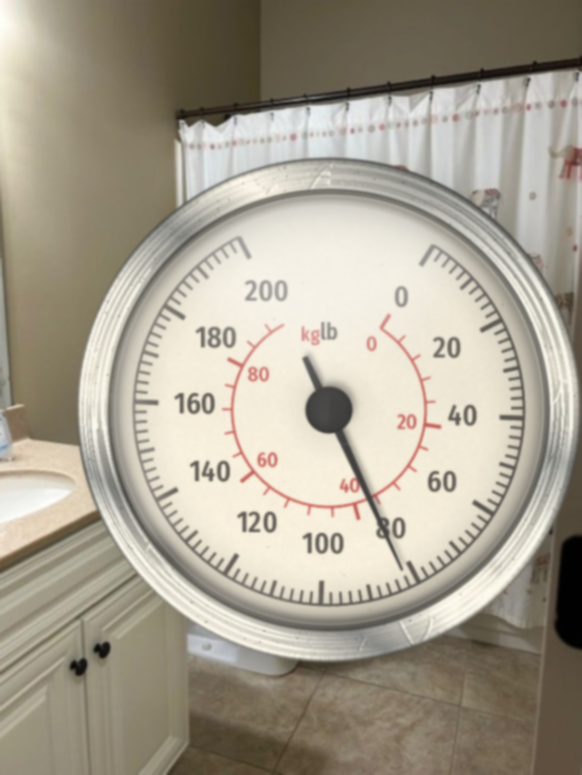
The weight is 82,lb
